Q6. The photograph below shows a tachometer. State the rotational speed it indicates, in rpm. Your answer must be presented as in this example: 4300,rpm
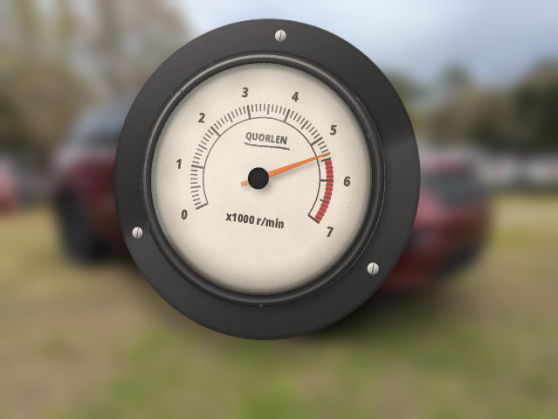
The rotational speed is 5400,rpm
